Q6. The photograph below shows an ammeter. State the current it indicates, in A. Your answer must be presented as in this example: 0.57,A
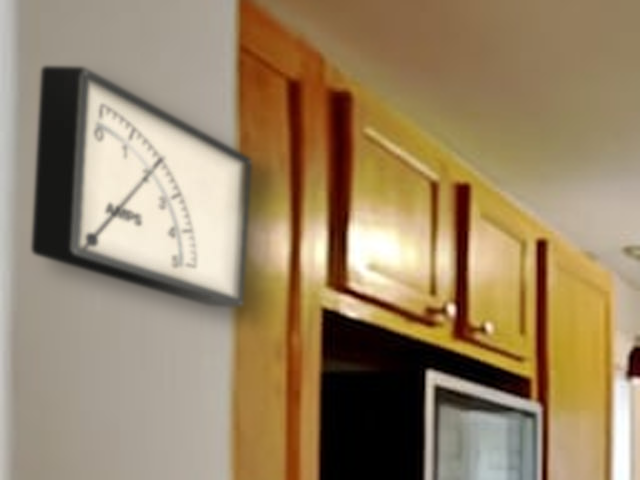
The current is 2,A
